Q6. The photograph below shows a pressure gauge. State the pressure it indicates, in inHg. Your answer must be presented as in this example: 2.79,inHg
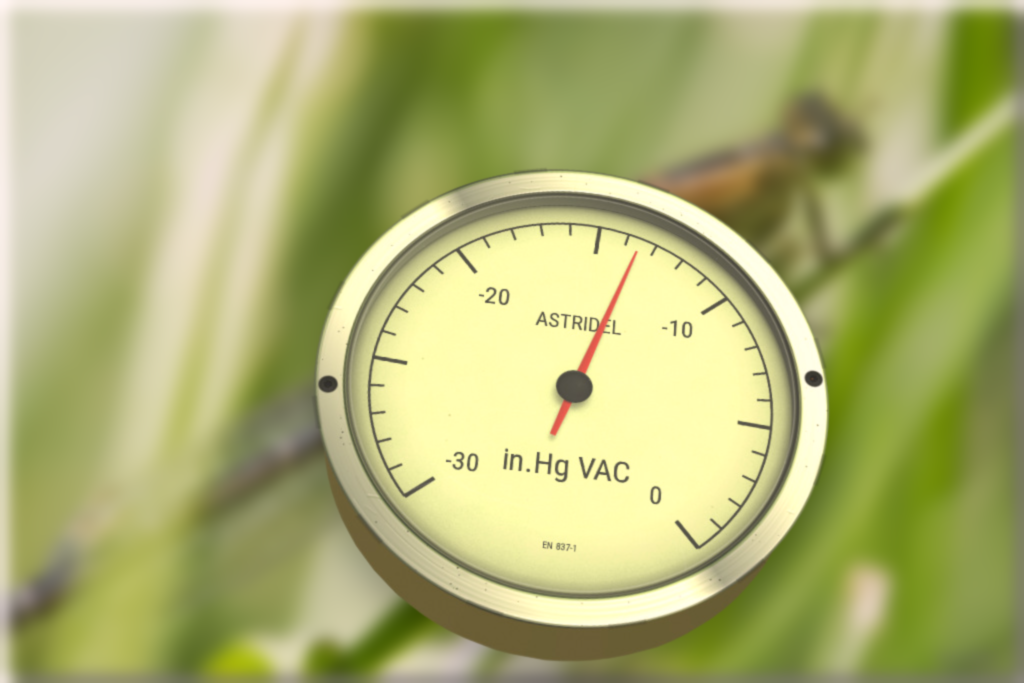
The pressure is -13.5,inHg
